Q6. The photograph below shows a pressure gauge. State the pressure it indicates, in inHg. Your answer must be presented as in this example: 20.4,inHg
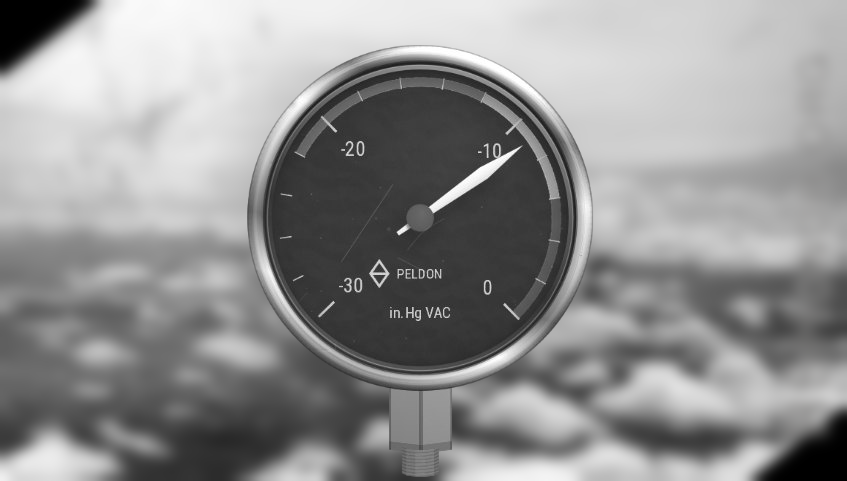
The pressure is -9,inHg
